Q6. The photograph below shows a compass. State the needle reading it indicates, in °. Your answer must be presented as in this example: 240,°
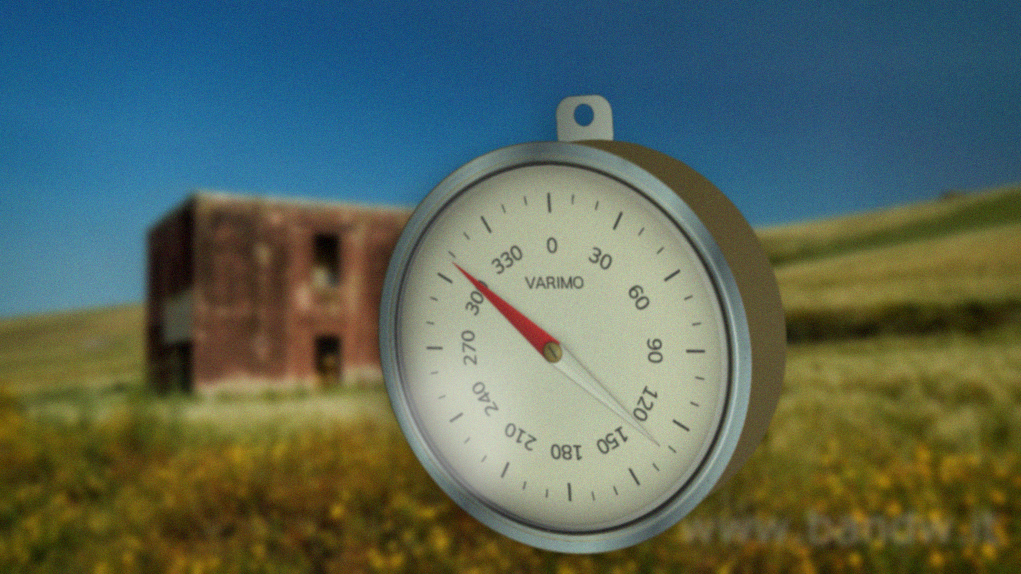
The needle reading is 310,°
